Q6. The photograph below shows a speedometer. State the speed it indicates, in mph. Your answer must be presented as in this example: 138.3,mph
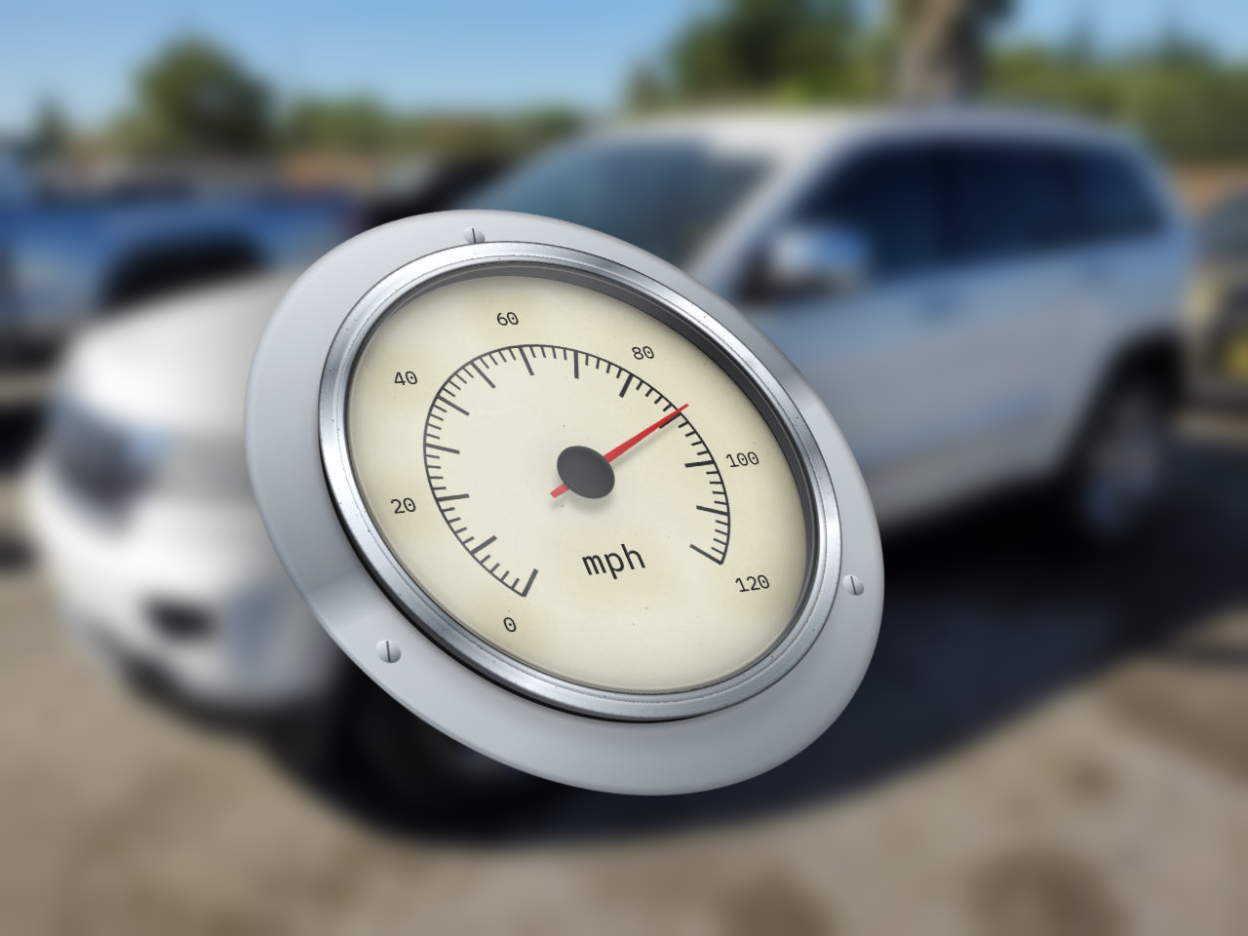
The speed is 90,mph
